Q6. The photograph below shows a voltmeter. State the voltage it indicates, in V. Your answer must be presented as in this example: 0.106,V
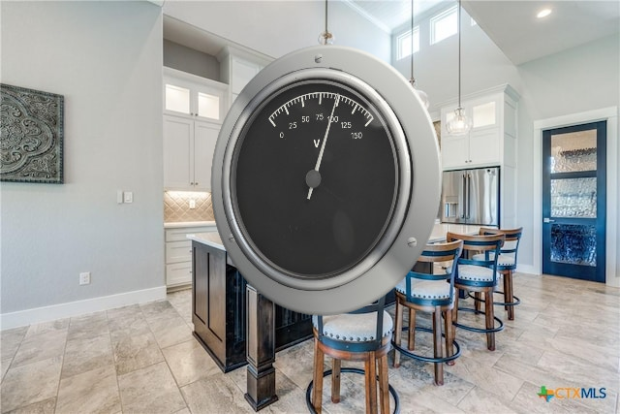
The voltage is 100,V
